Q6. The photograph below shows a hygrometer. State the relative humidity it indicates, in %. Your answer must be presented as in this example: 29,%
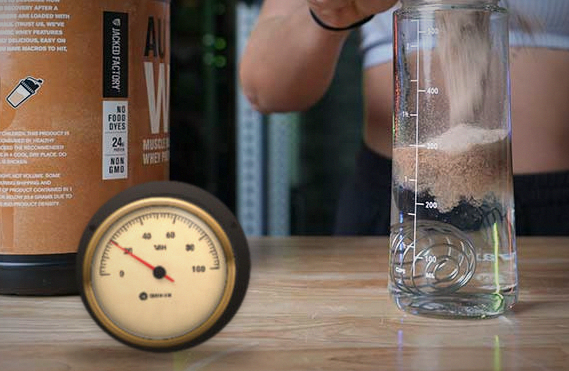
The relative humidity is 20,%
